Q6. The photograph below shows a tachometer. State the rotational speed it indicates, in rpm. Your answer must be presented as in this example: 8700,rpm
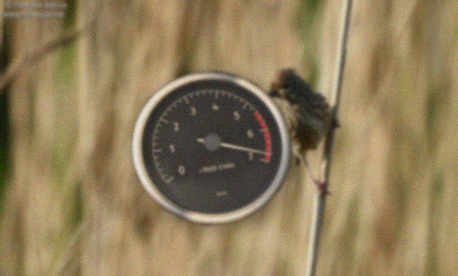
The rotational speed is 6800,rpm
